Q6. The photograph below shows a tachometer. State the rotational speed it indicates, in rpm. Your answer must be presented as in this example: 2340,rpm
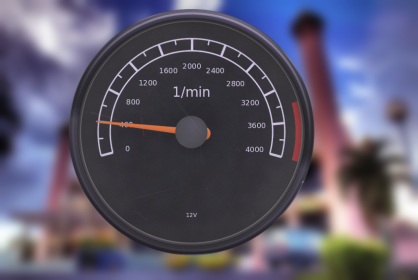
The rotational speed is 400,rpm
